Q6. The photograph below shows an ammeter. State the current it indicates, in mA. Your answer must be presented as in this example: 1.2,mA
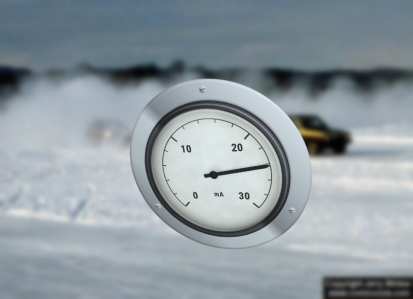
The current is 24,mA
